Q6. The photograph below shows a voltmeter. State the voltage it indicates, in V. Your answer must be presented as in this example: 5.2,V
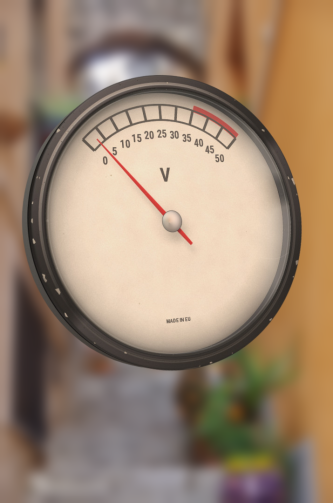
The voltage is 2.5,V
